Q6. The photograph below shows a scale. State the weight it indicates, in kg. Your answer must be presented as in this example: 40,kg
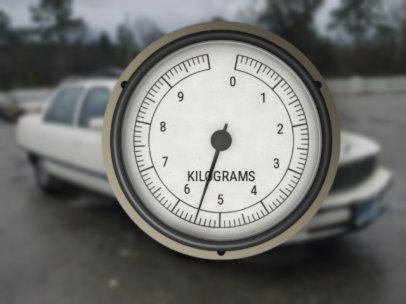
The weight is 5.5,kg
